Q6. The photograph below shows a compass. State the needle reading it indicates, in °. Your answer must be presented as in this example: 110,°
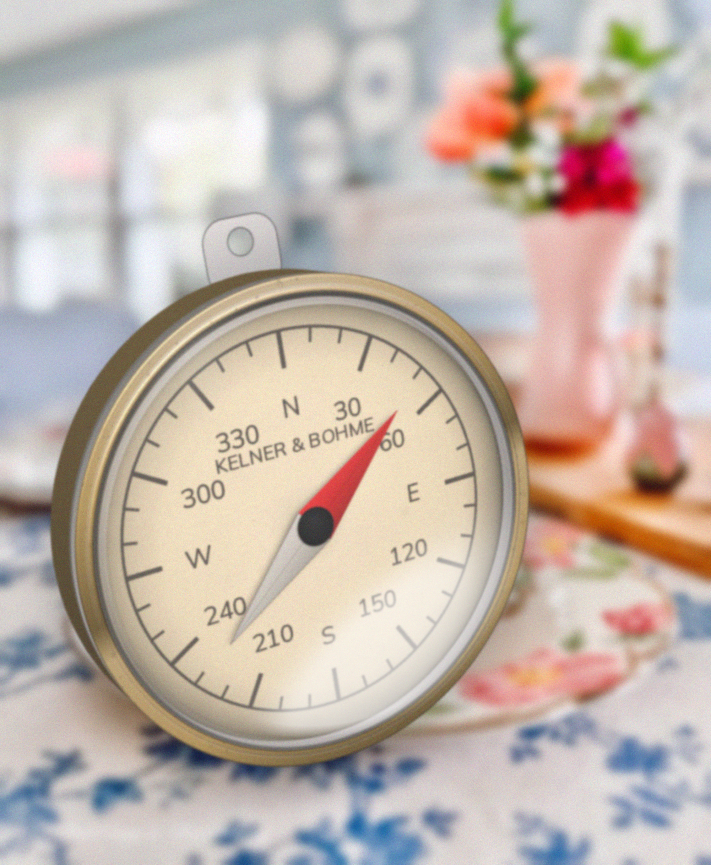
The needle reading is 50,°
